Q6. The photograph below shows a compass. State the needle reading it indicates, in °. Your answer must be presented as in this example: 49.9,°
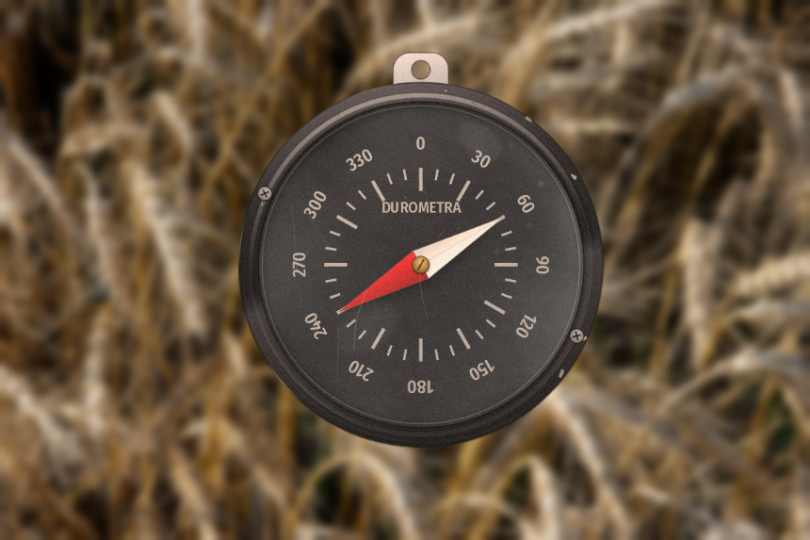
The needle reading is 240,°
